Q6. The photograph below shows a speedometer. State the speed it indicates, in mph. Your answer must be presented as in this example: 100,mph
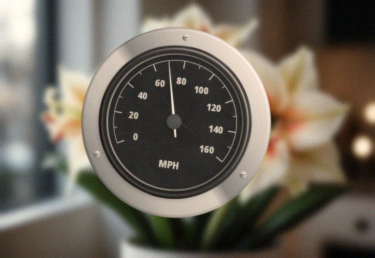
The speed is 70,mph
